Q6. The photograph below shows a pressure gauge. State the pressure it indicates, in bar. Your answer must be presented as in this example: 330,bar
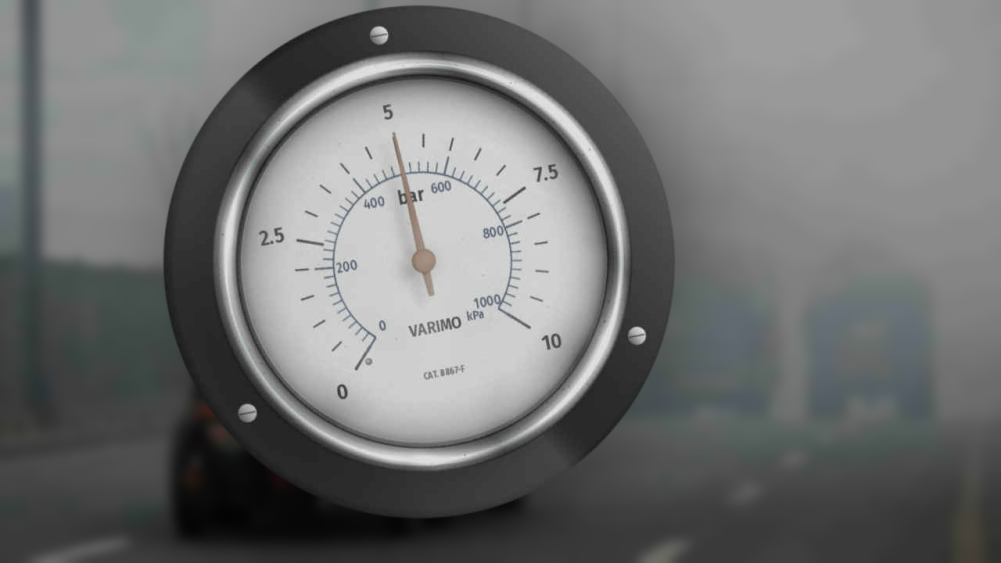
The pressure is 5,bar
